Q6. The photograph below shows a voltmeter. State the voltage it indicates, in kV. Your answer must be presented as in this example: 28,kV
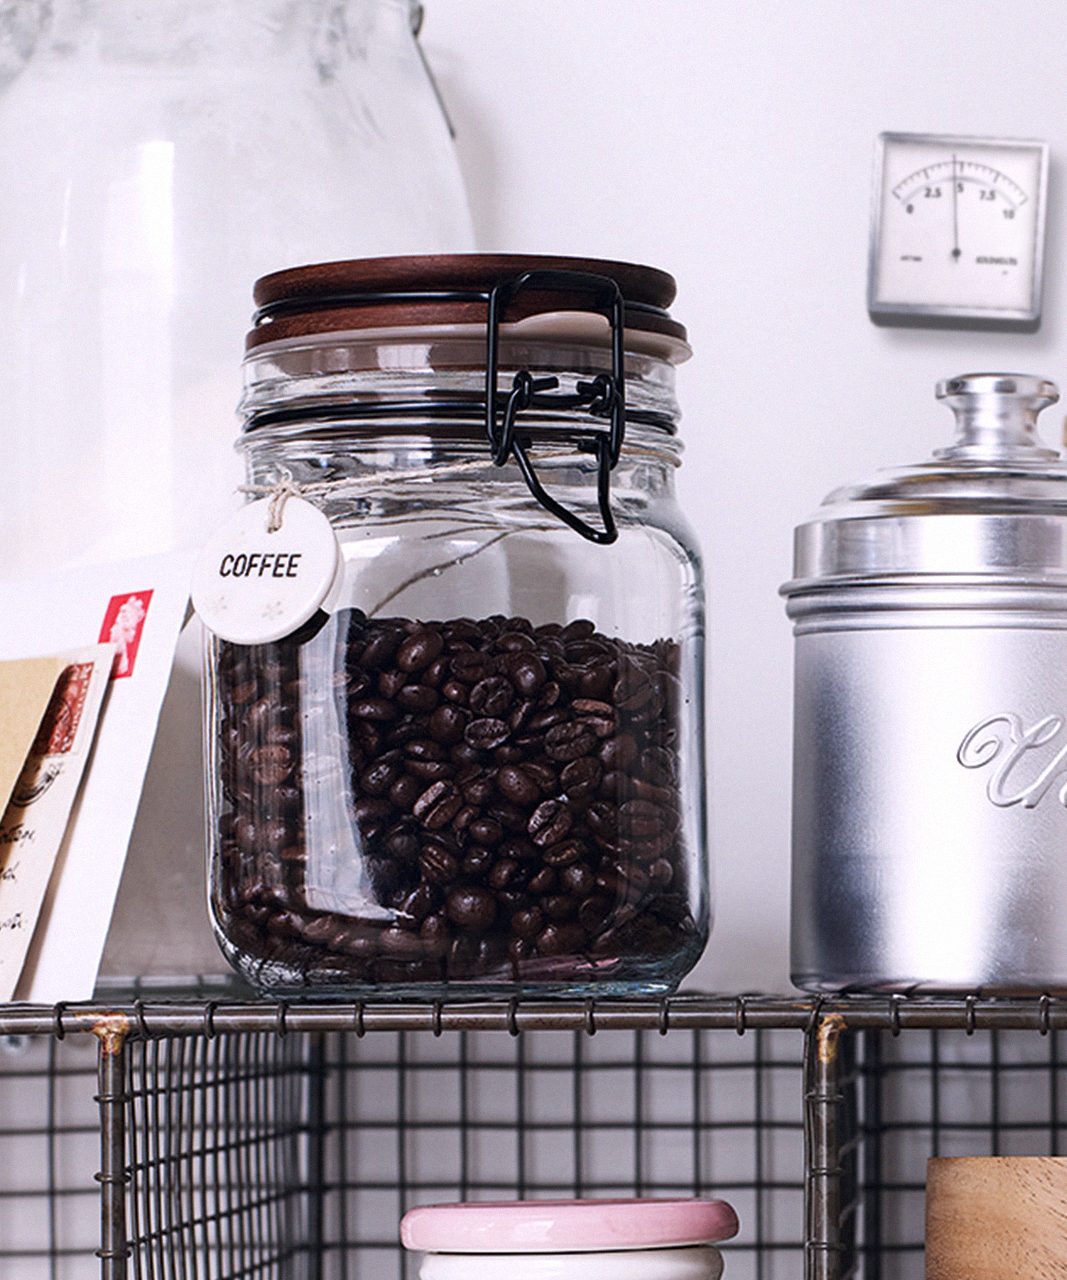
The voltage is 4.5,kV
